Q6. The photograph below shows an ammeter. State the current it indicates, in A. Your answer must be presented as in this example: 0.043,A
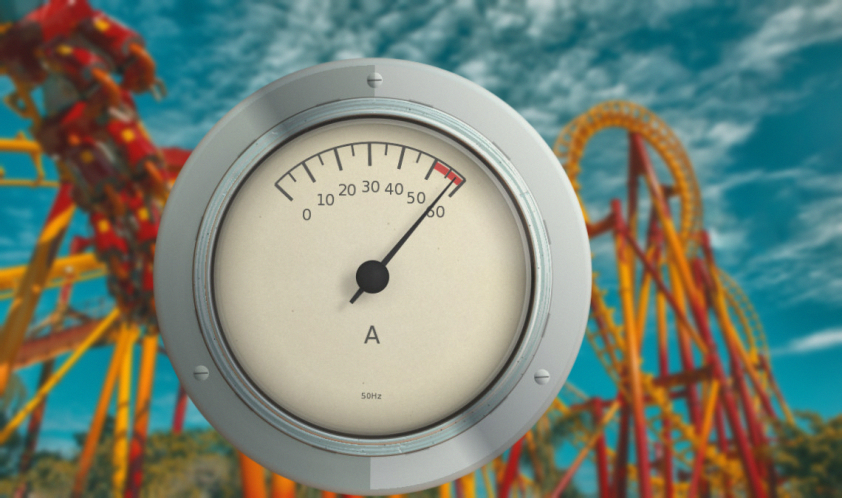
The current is 57.5,A
